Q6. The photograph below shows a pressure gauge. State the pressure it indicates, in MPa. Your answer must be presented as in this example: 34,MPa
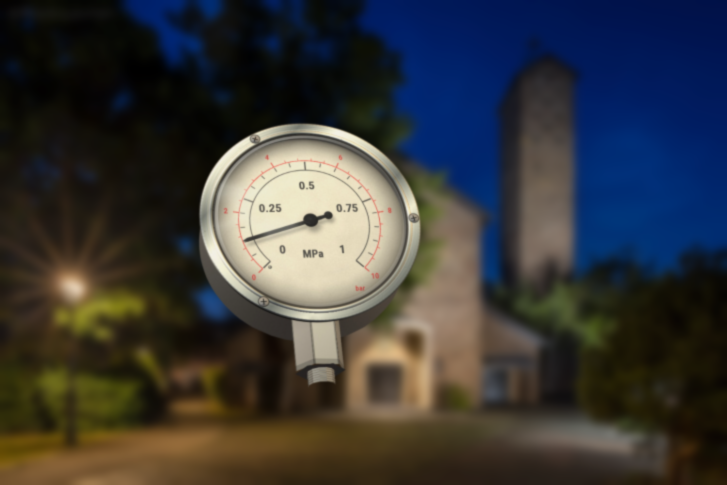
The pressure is 0.1,MPa
